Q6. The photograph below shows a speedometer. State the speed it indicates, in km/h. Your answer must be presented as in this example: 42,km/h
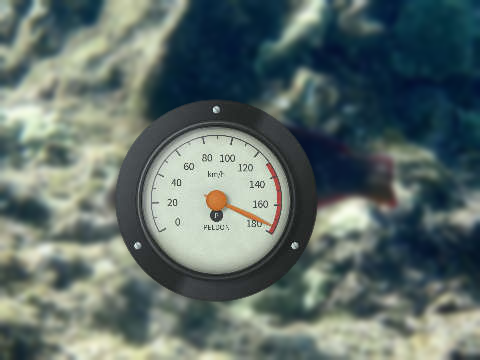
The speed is 175,km/h
